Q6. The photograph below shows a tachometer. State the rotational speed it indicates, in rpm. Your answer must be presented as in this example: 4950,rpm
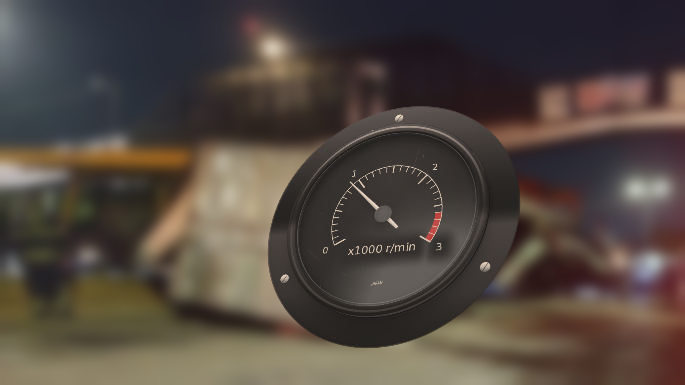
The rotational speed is 900,rpm
